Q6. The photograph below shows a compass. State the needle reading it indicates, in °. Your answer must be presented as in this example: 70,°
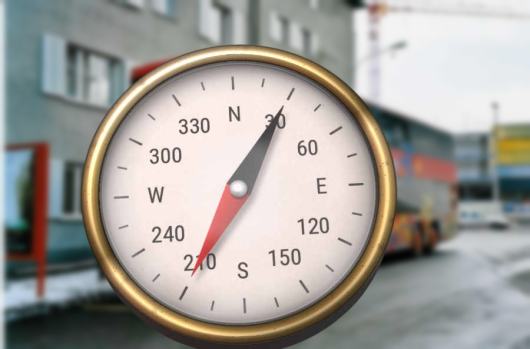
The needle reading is 210,°
